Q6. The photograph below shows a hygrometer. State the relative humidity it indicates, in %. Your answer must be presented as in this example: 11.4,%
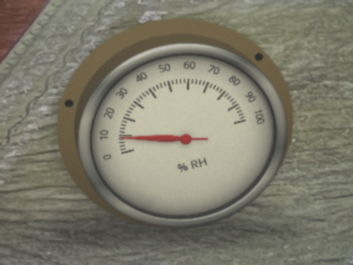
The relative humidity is 10,%
